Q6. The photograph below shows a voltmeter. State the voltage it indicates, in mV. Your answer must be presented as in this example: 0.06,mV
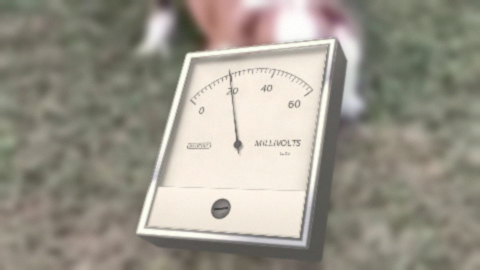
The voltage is 20,mV
